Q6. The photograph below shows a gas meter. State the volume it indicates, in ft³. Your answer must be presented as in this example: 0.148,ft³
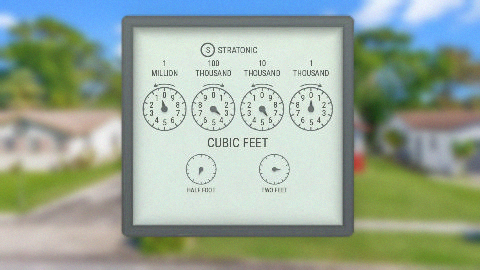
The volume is 36000,ft³
